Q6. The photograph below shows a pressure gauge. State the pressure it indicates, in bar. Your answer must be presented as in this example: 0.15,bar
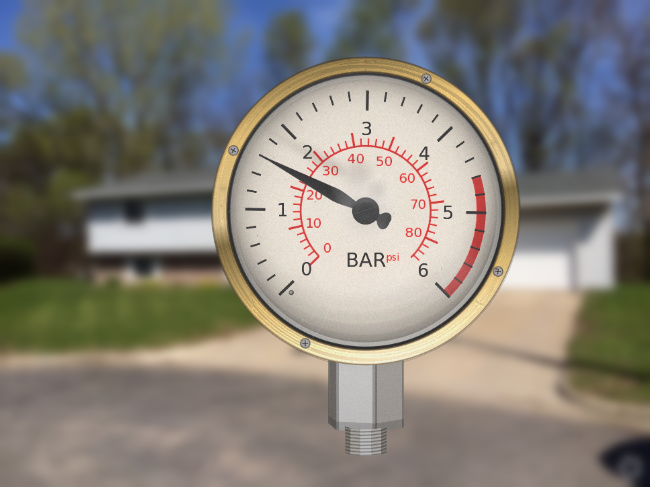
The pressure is 1.6,bar
